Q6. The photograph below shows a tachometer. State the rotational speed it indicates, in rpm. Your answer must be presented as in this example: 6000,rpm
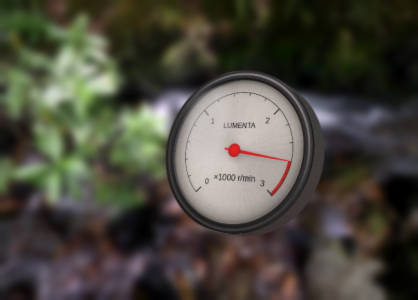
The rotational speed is 2600,rpm
